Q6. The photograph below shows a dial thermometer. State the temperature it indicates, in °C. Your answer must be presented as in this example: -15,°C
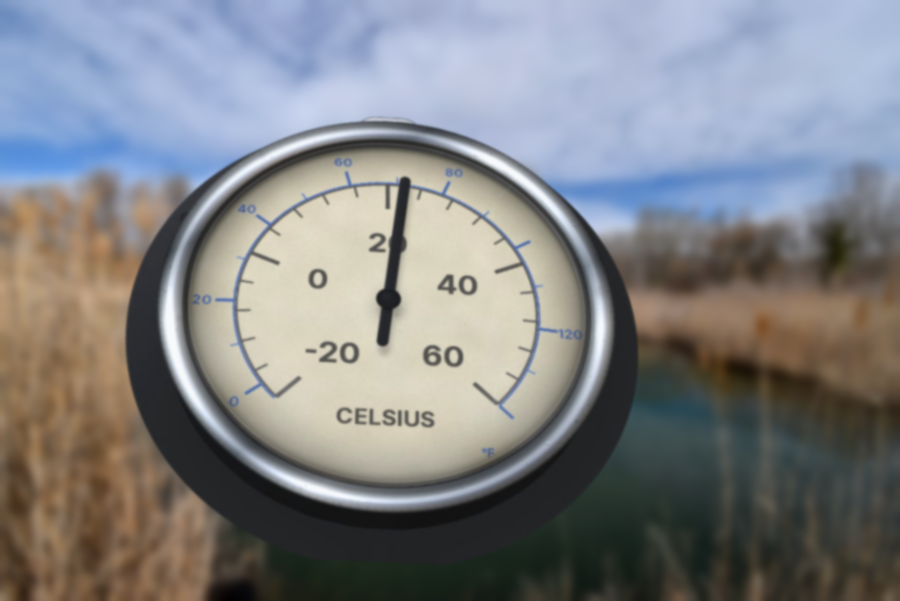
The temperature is 22,°C
